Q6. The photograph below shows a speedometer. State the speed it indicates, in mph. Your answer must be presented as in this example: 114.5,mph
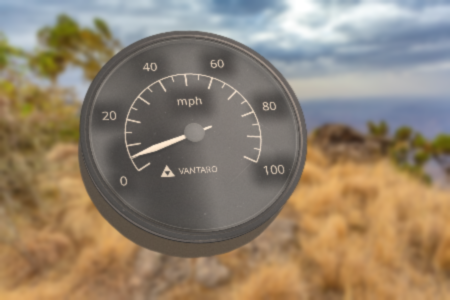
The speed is 5,mph
